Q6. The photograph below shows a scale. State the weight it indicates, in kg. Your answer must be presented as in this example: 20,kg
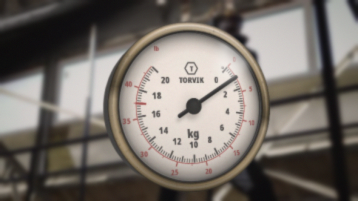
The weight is 1,kg
